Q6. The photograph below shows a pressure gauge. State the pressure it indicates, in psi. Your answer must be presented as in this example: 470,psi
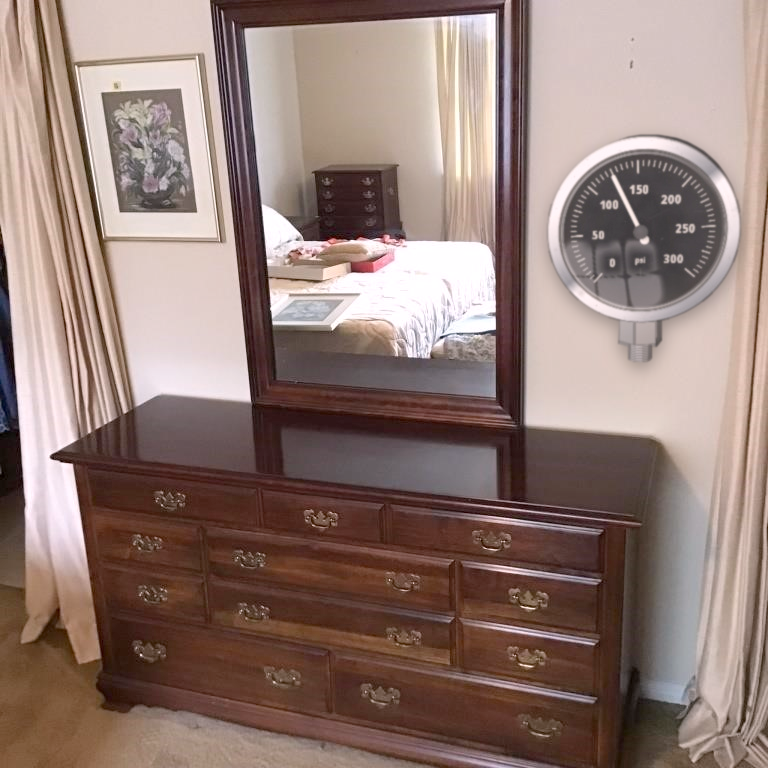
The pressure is 125,psi
